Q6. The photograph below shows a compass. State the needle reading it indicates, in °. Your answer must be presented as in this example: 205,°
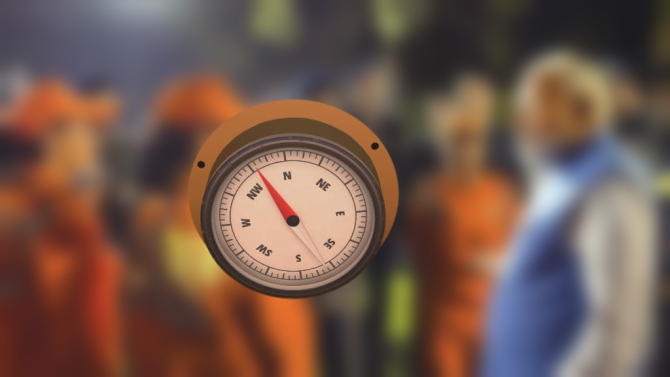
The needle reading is 335,°
